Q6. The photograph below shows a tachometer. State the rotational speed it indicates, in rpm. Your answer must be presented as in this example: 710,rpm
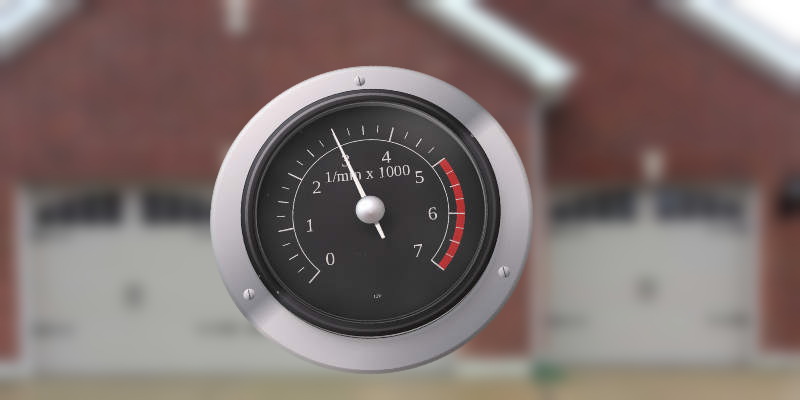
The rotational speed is 3000,rpm
